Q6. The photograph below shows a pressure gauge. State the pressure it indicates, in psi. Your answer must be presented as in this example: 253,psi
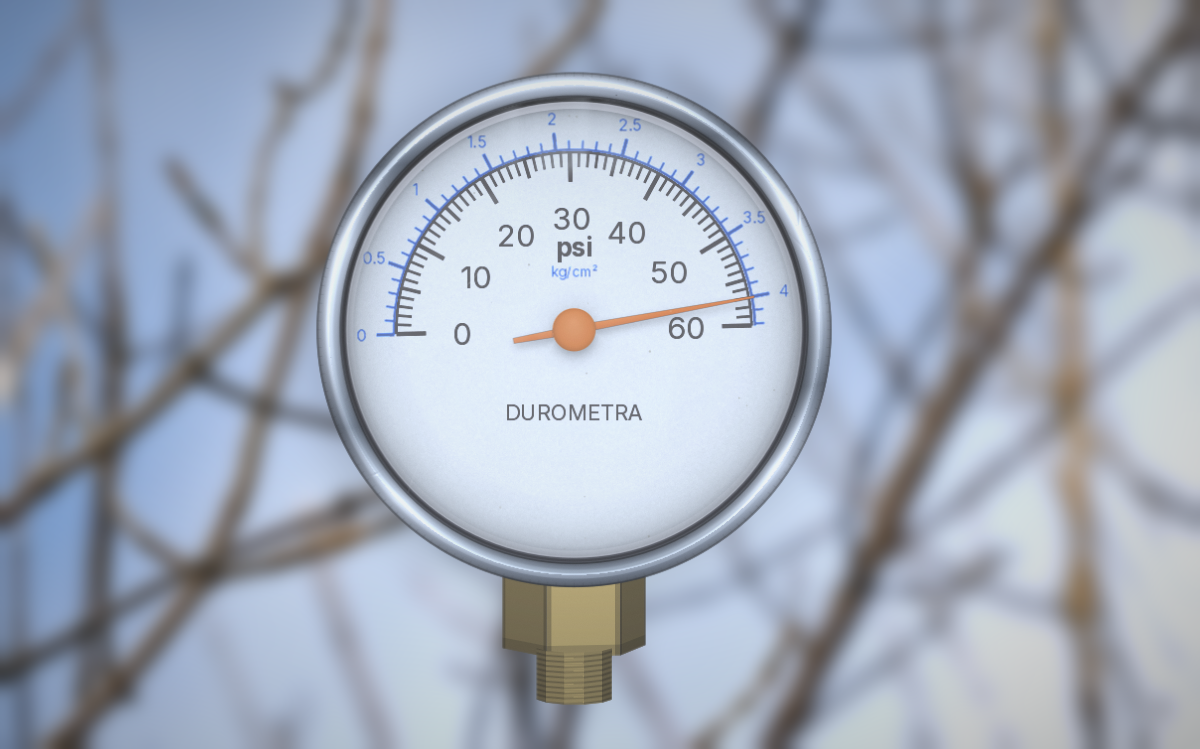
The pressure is 57,psi
